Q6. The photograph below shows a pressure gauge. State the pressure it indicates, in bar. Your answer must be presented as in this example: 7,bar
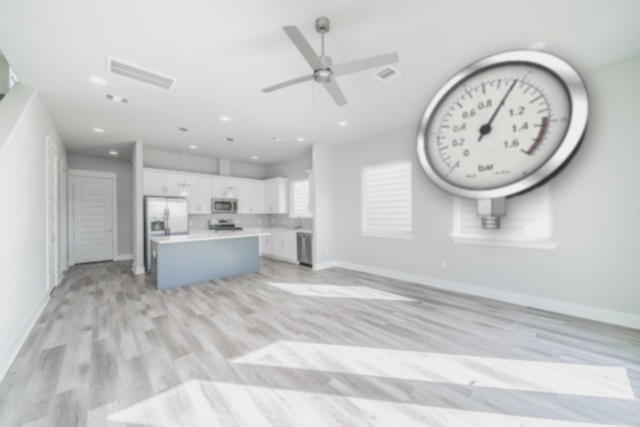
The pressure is 1,bar
